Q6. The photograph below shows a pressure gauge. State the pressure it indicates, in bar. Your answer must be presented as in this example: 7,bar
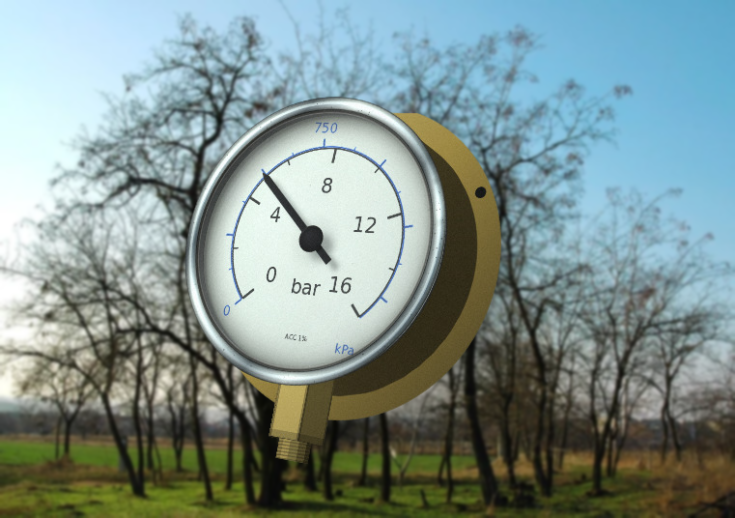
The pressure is 5,bar
